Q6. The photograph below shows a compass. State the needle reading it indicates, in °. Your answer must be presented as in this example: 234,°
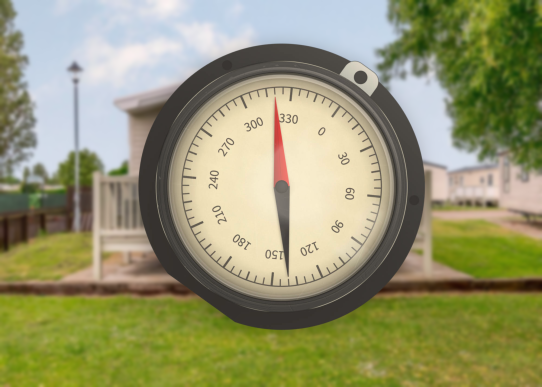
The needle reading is 320,°
